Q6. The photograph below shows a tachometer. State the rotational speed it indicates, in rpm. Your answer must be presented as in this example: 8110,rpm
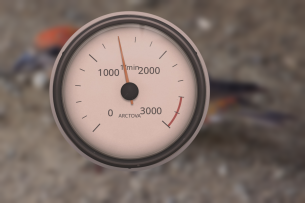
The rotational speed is 1400,rpm
